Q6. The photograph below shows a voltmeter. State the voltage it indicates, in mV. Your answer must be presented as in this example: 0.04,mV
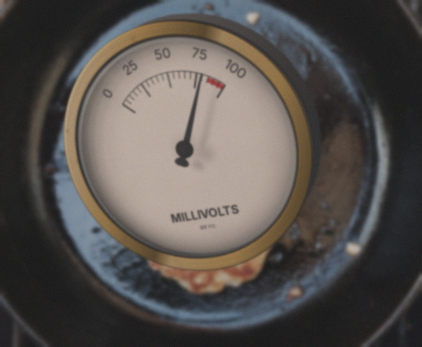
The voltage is 80,mV
